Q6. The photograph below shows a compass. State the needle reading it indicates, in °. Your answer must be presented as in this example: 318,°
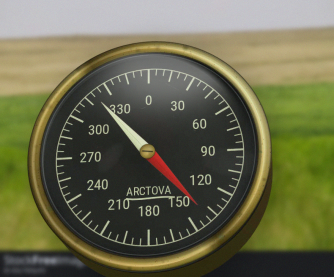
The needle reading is 140,°
